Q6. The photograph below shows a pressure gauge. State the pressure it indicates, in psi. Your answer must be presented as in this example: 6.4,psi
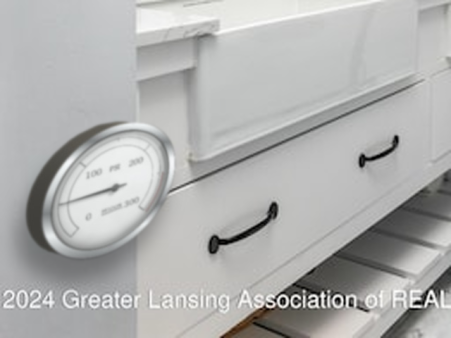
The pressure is 50,psi
